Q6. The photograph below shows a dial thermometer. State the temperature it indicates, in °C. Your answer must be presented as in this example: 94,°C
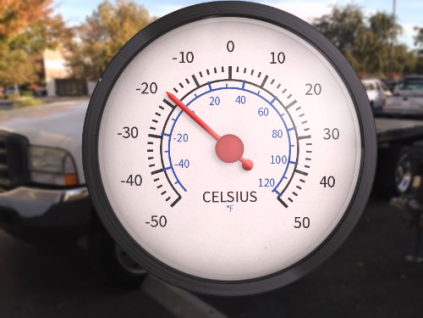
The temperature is -18,°C
